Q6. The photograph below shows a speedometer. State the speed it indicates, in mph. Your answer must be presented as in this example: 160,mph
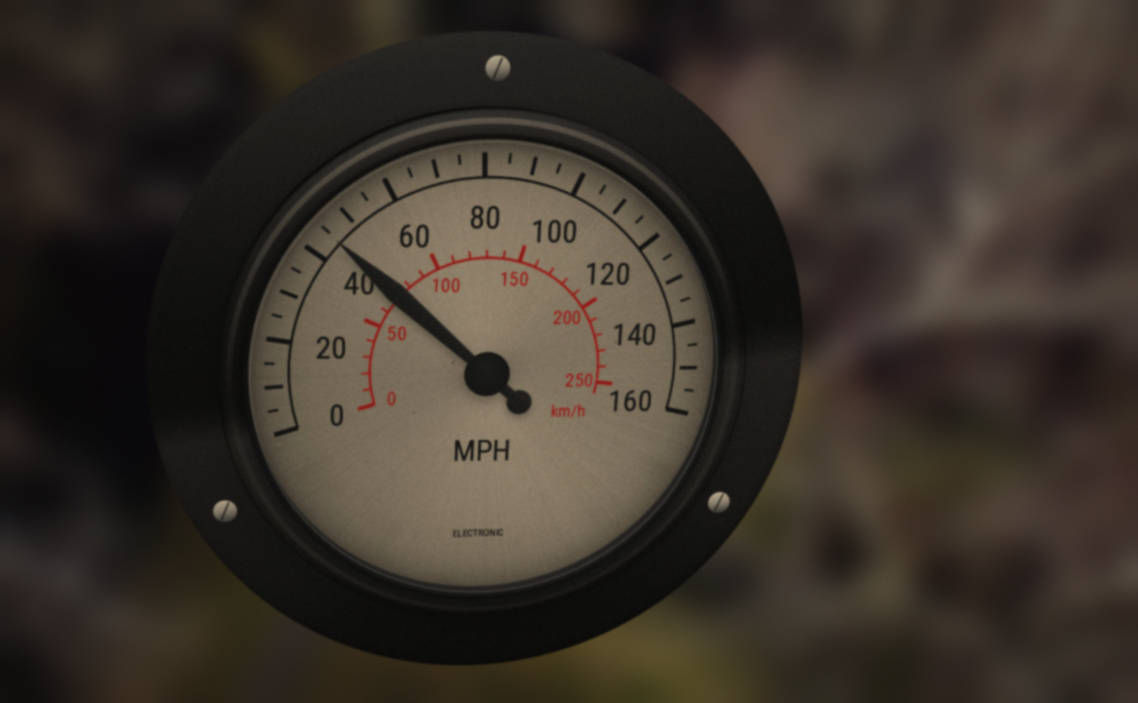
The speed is 45,mph
